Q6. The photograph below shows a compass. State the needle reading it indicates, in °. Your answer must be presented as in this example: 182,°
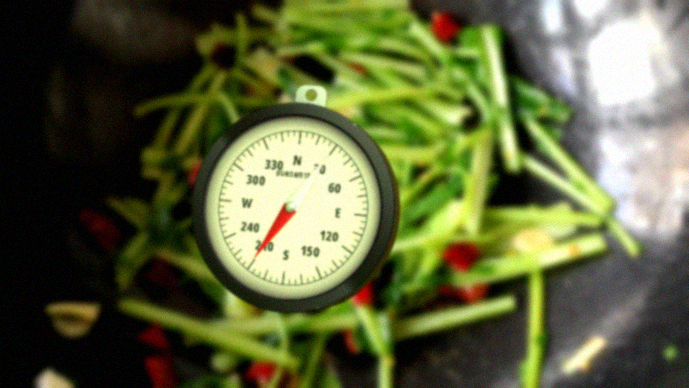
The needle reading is 210,°
